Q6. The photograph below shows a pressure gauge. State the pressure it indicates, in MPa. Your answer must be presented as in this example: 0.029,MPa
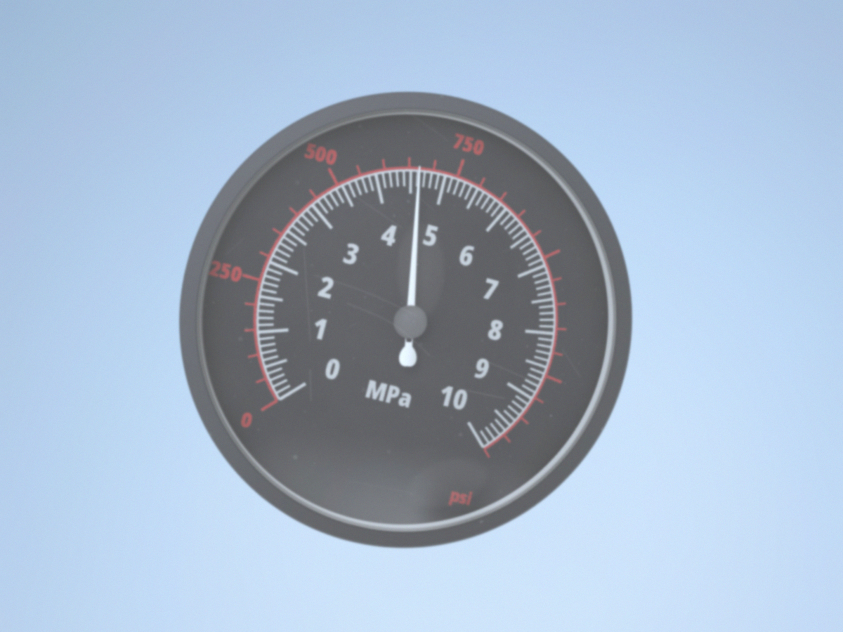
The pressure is 4.6,MPa
